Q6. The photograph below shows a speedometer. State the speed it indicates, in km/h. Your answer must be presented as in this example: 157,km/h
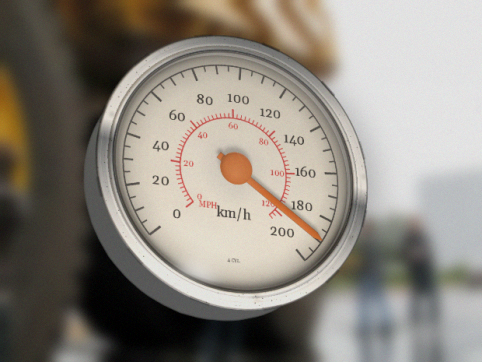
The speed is 190,km/h
